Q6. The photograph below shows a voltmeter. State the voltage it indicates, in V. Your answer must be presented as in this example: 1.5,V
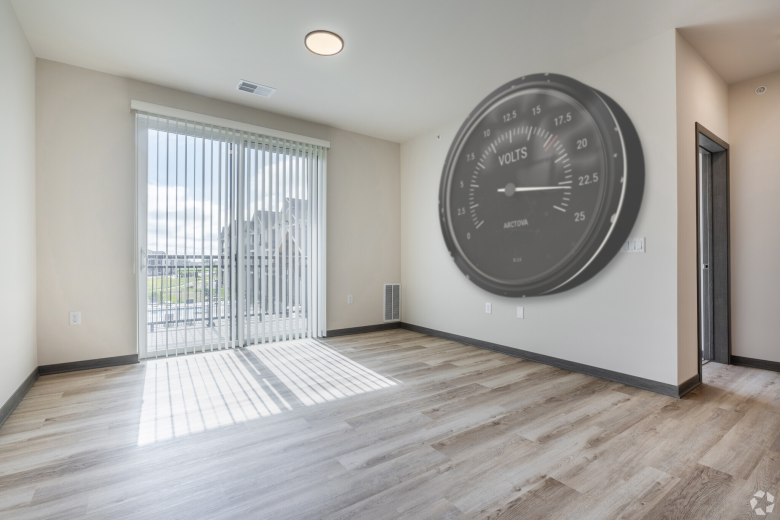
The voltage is 23,V
